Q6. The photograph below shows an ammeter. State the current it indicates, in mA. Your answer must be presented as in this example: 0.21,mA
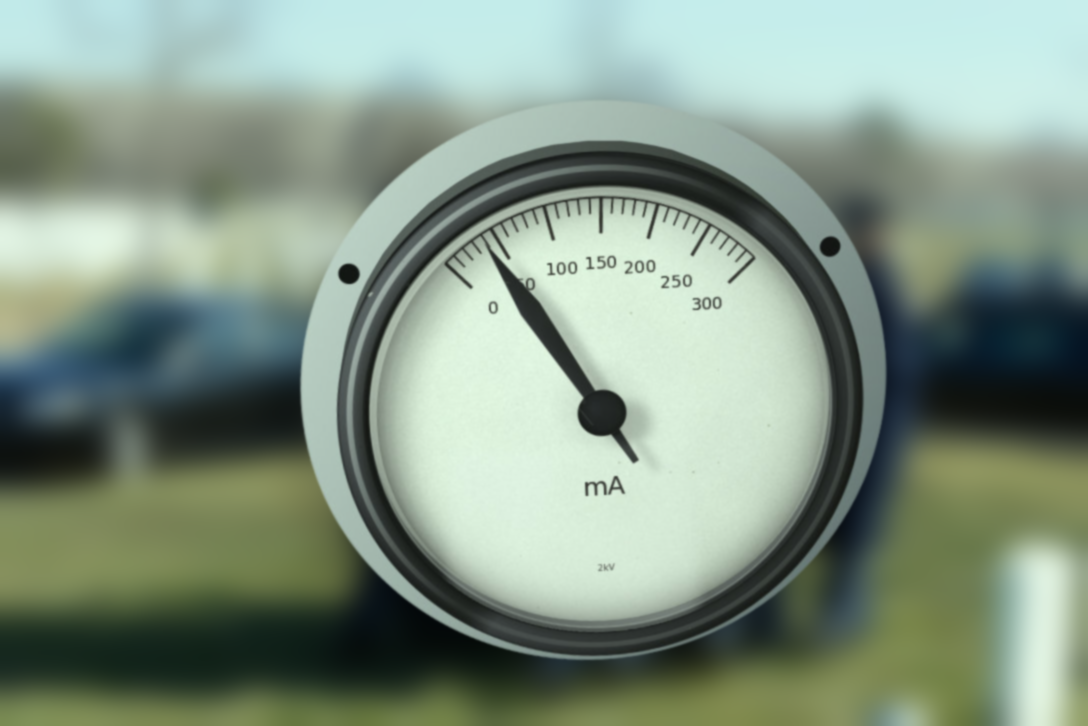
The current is 40,mA
